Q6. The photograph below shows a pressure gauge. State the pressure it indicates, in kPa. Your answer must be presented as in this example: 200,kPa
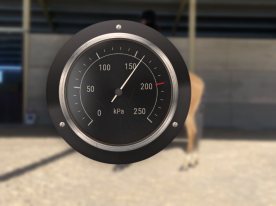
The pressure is 160,kPa
